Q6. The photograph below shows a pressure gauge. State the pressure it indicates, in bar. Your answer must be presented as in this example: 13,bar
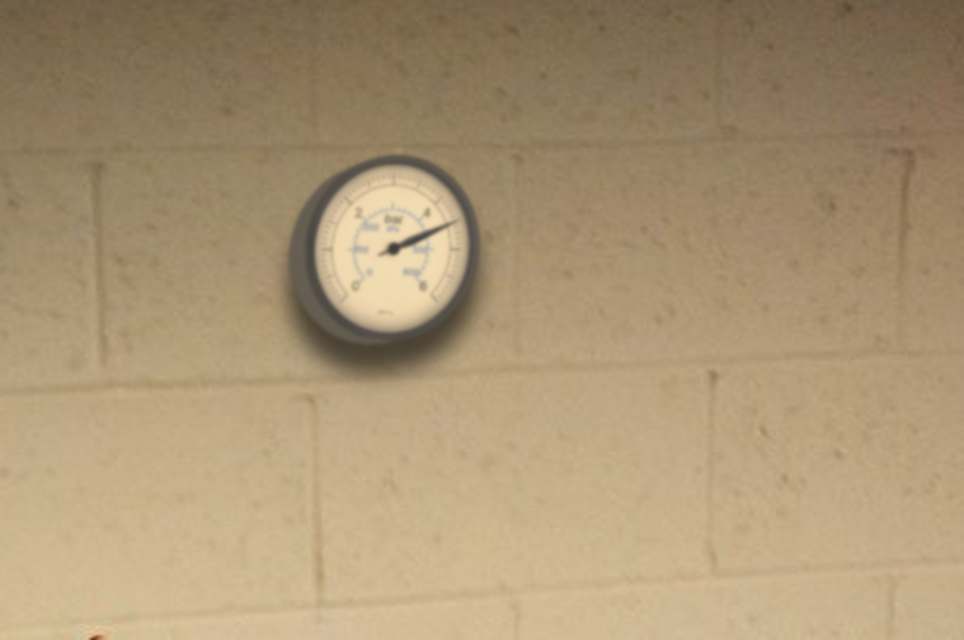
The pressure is 4.5,bar
